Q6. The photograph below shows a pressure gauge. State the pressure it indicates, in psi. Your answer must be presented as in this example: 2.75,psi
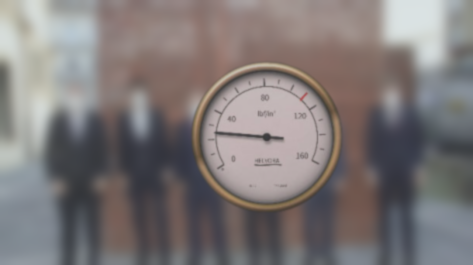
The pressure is 25,psi
